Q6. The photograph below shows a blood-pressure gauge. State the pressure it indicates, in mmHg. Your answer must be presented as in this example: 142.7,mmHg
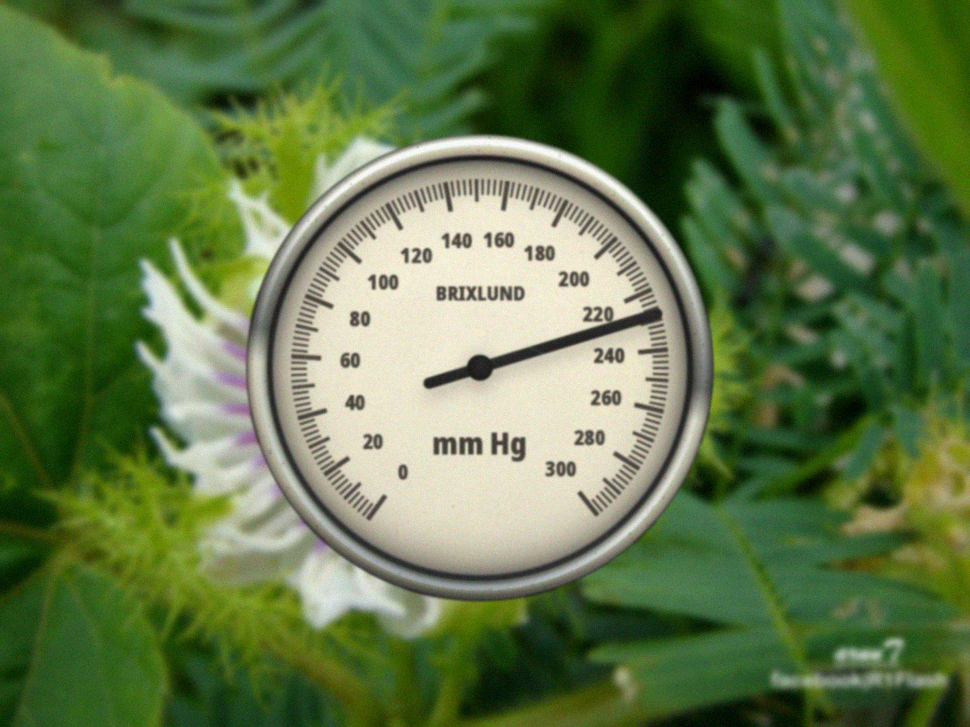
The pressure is 228,mmHg
